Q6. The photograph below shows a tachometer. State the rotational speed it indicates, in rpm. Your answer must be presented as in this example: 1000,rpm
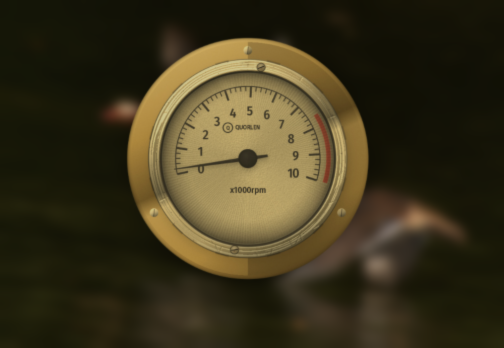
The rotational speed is 200,rpm
